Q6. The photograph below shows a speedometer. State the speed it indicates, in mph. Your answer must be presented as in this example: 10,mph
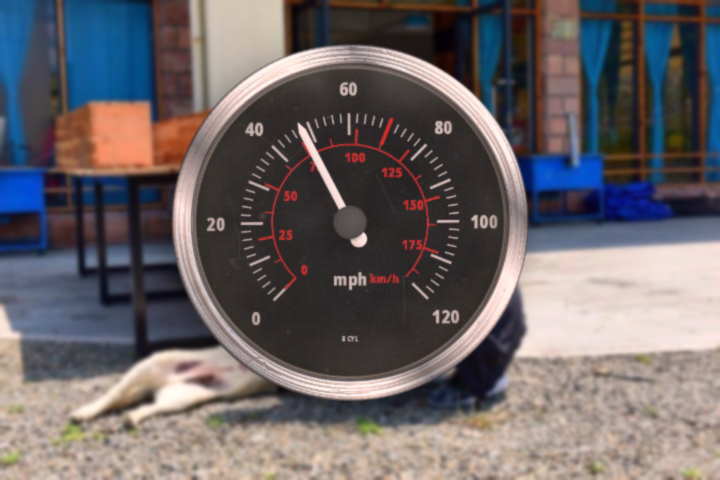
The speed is 48,mph
